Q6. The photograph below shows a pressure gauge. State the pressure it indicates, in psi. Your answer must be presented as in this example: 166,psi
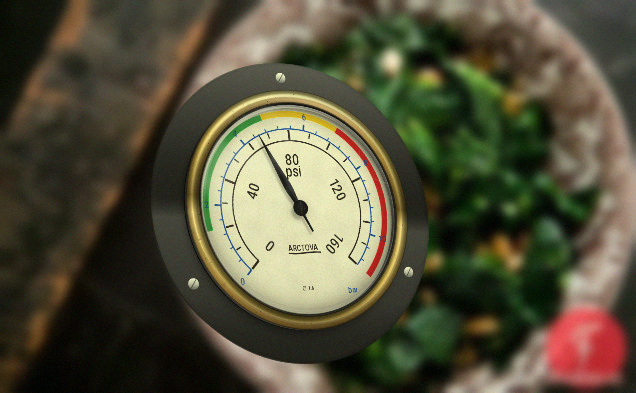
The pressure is 65,psi
